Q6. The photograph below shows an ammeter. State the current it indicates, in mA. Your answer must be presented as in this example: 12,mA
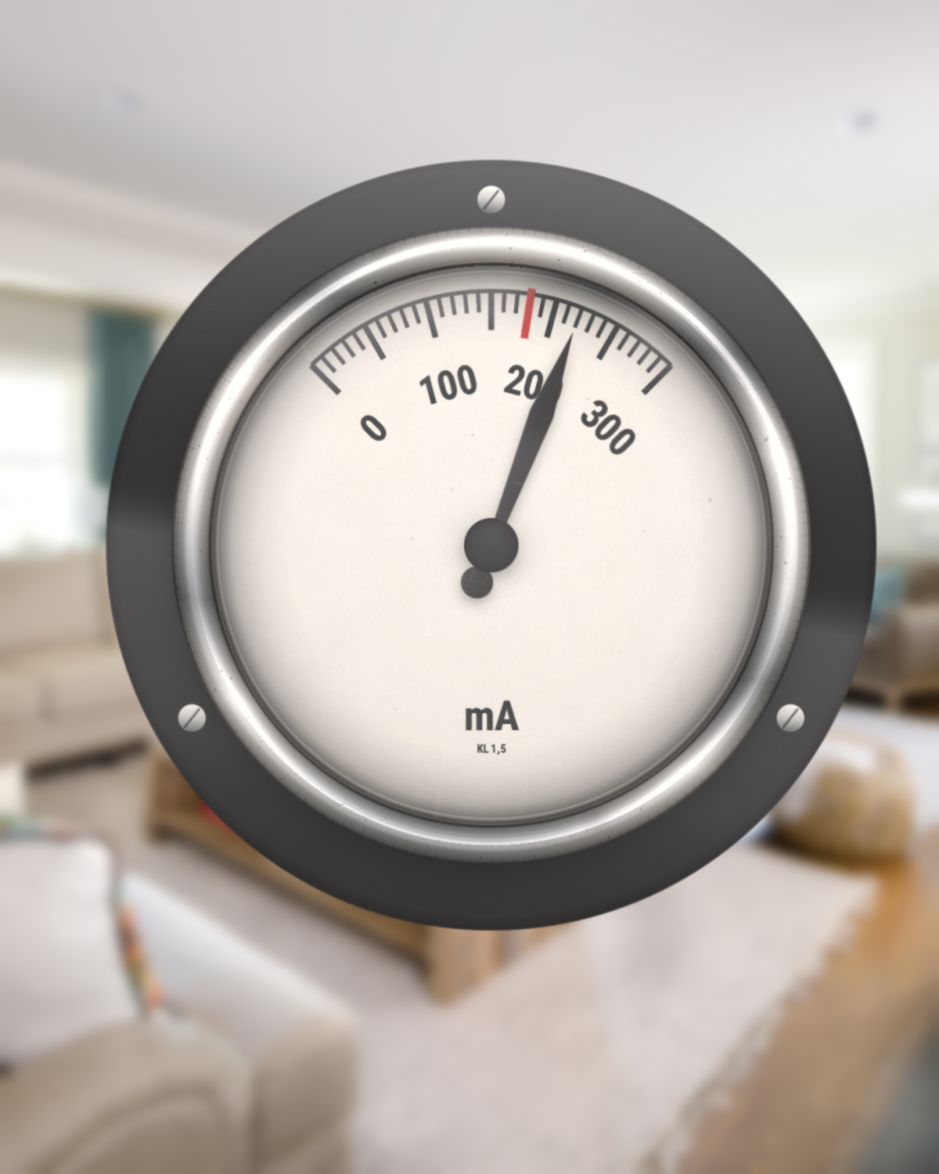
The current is 220,mA
